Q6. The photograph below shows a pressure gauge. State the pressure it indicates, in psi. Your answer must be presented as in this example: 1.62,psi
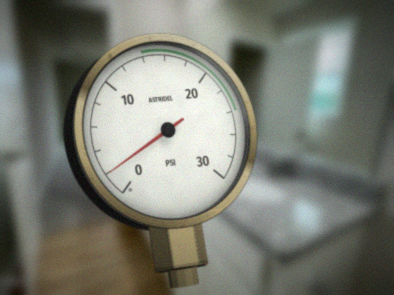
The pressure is 2,psi
